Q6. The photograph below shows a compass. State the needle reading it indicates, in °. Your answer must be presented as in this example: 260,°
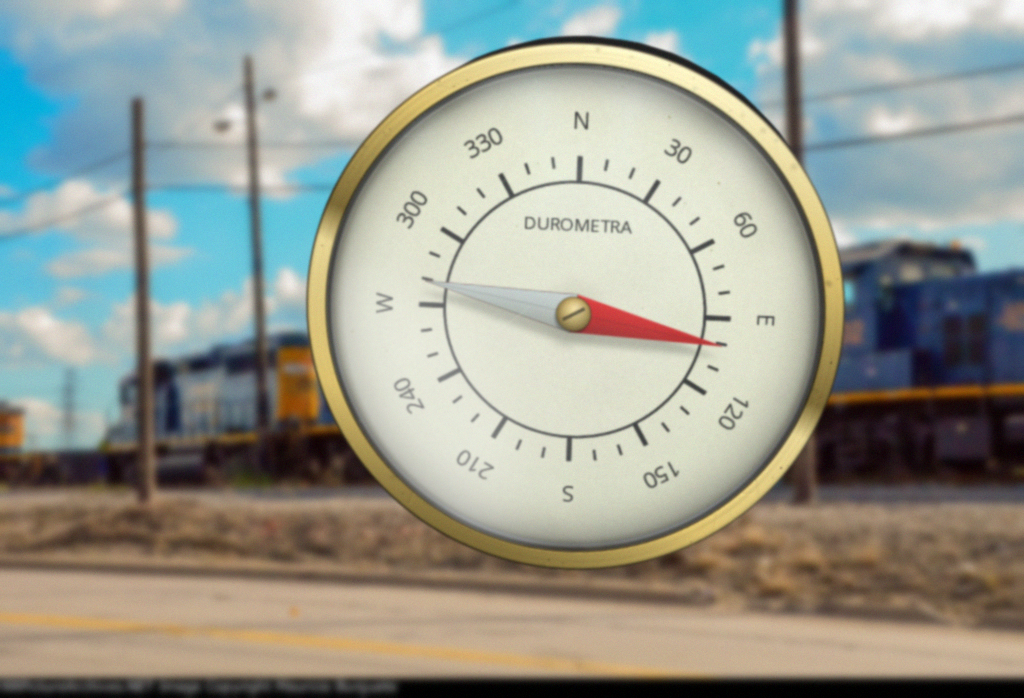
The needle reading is 100,°
